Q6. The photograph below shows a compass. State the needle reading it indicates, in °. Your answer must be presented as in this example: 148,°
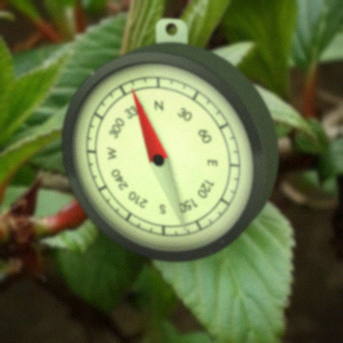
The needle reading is 340,°
